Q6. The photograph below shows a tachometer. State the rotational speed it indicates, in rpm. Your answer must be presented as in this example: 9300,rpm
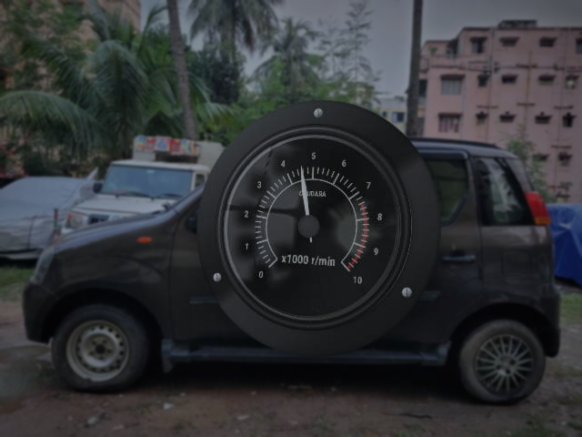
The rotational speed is 4600,rpm
